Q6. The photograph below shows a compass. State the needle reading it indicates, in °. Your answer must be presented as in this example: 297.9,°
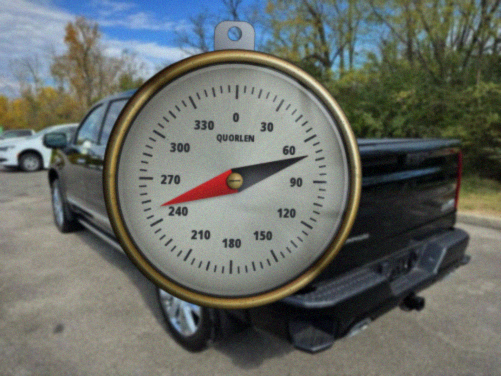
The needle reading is 250,°
